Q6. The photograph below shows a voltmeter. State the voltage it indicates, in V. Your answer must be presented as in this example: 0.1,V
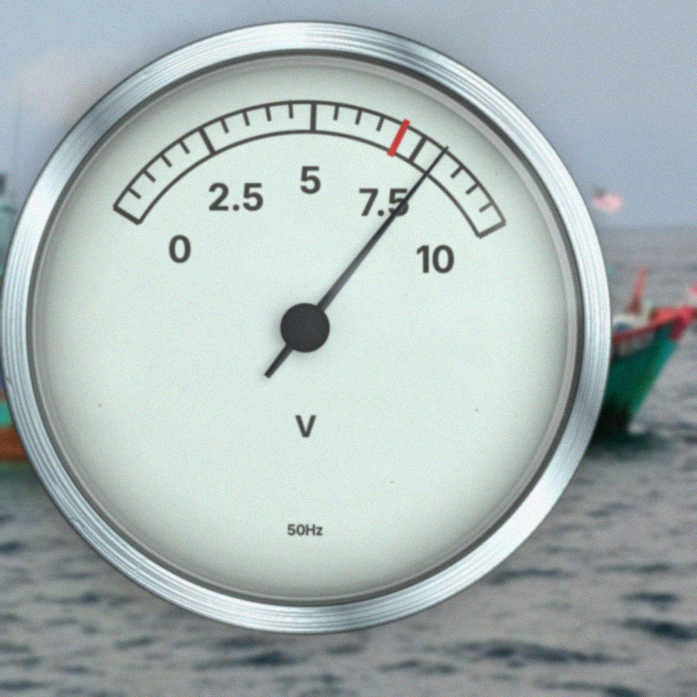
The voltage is 8,V
